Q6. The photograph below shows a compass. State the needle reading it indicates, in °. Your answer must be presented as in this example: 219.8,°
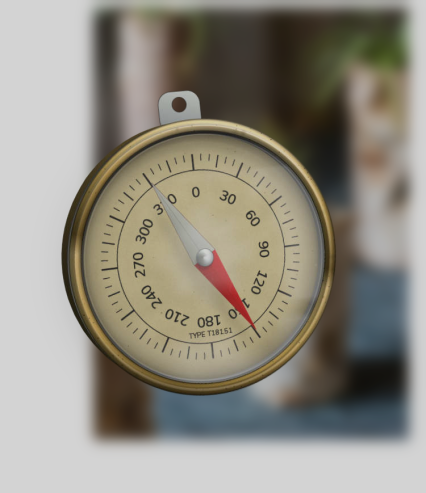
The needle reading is 150,°
